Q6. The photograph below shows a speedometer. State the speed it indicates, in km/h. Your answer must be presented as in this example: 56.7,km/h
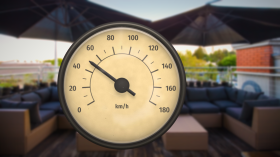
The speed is 50,km/h
